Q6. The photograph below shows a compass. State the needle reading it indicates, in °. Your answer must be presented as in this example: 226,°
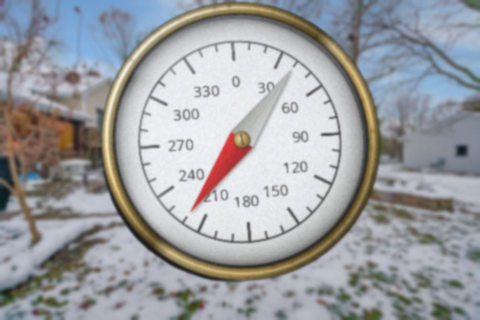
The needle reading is 220,°
